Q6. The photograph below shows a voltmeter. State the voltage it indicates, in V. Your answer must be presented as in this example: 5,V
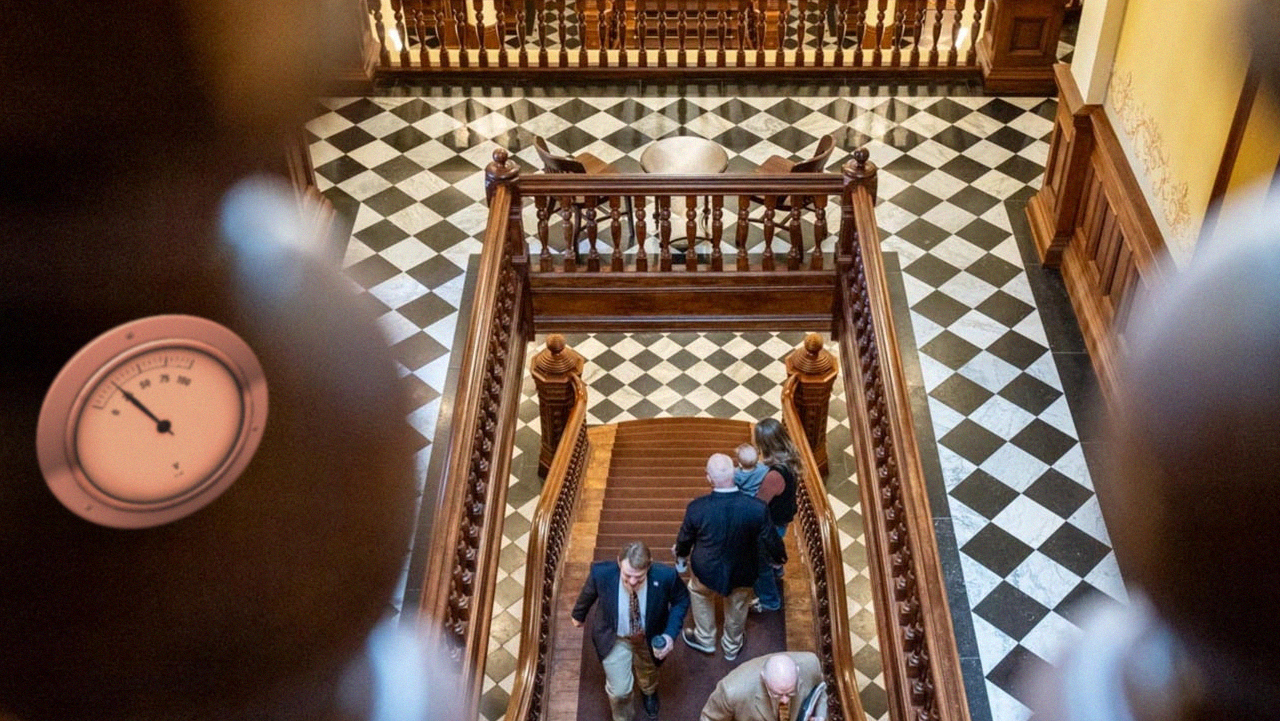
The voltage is 25,V
